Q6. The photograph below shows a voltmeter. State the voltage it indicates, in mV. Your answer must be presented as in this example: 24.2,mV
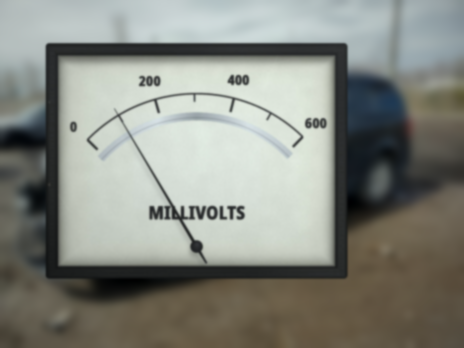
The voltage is 100,mV
